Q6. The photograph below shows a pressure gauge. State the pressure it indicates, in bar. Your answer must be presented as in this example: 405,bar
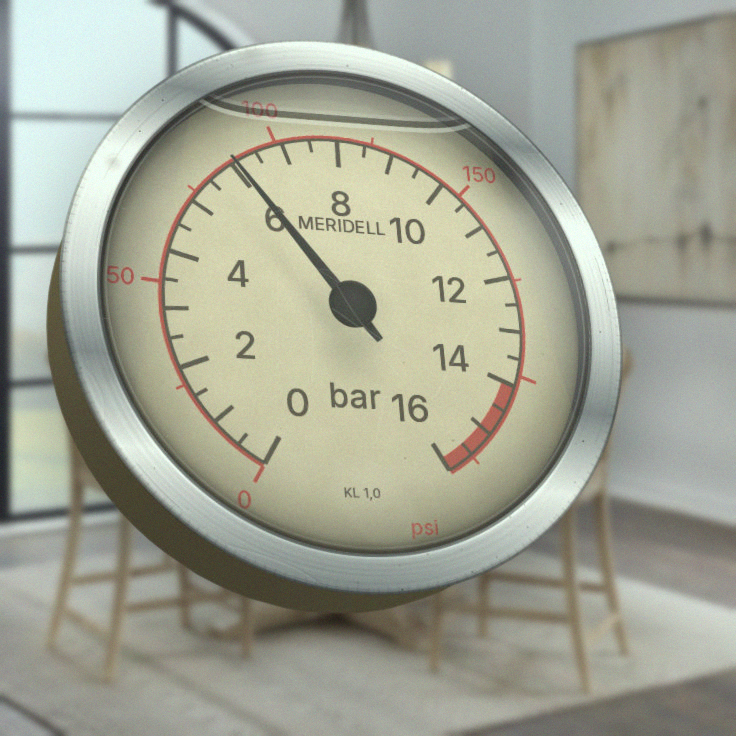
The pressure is 6,bar
